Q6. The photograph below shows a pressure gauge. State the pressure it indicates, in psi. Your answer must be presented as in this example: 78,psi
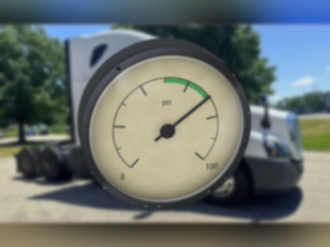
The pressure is 70,psi
